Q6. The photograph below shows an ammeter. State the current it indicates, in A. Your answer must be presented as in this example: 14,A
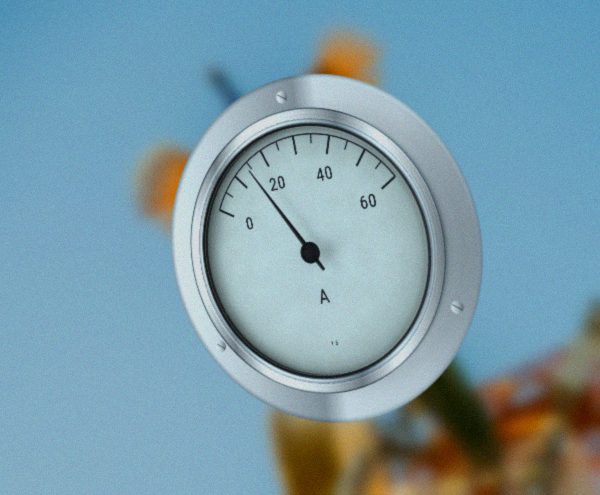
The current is 15,A
